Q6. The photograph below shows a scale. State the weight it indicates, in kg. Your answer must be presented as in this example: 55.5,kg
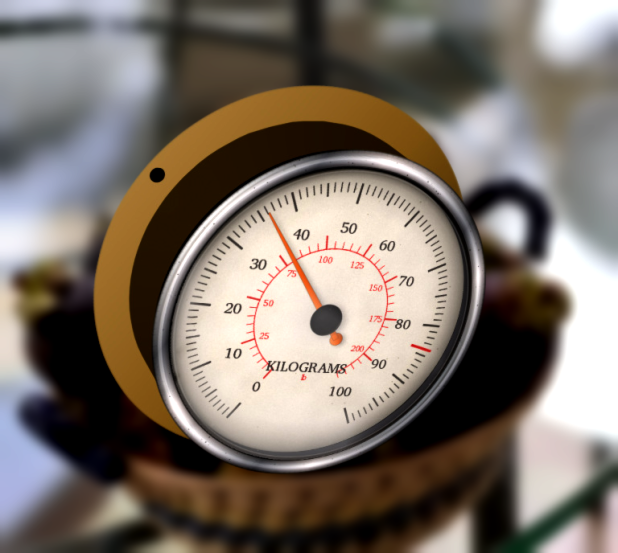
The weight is 36,kg
